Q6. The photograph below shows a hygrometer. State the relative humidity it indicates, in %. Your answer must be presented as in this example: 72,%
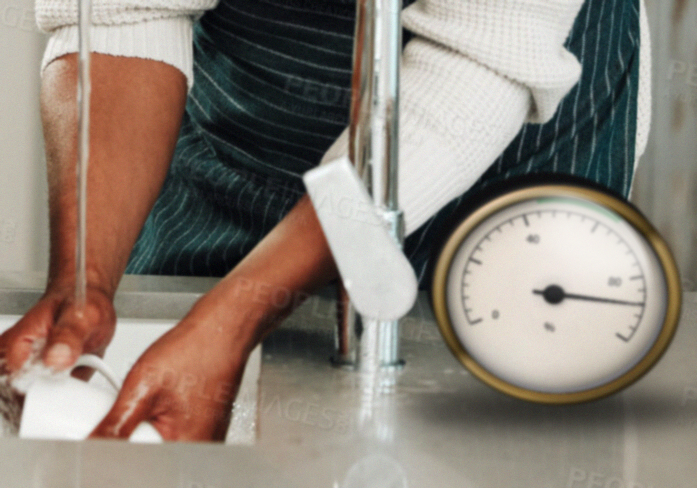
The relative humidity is 88,%
